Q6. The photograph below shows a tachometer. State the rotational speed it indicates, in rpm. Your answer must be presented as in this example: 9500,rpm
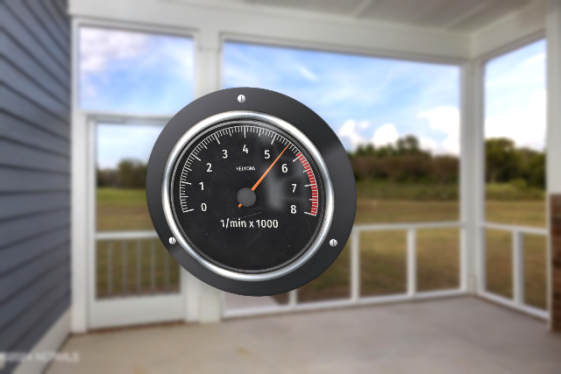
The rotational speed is 5500,rpm
